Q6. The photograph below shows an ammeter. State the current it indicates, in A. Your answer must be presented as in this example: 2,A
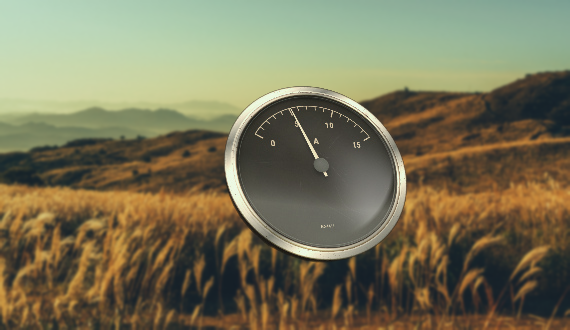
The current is 5,A
